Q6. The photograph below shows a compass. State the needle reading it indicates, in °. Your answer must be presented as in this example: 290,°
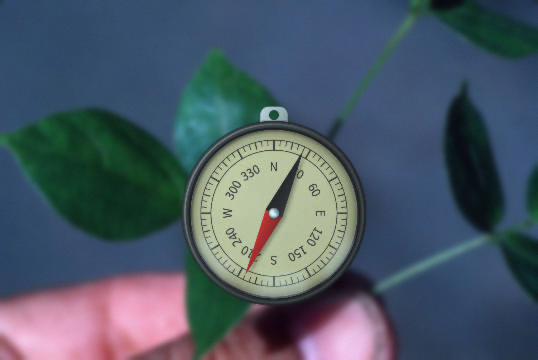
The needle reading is 205,°
